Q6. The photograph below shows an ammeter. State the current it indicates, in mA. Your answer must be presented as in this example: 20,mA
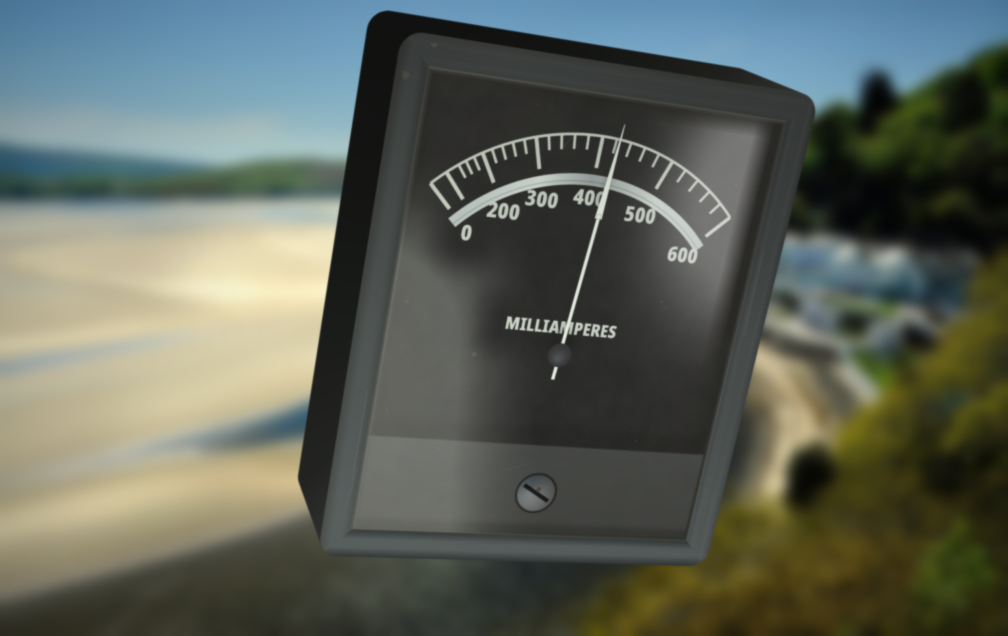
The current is 420,mA
